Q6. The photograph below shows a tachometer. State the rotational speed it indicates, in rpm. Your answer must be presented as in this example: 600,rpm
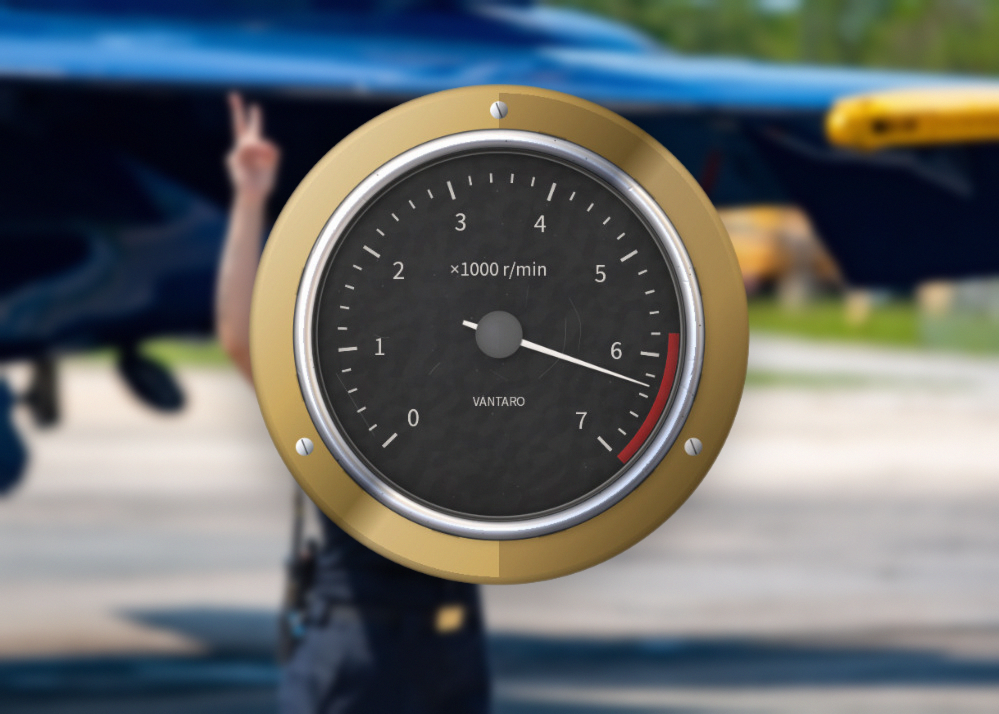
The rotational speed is 6300,rpm
